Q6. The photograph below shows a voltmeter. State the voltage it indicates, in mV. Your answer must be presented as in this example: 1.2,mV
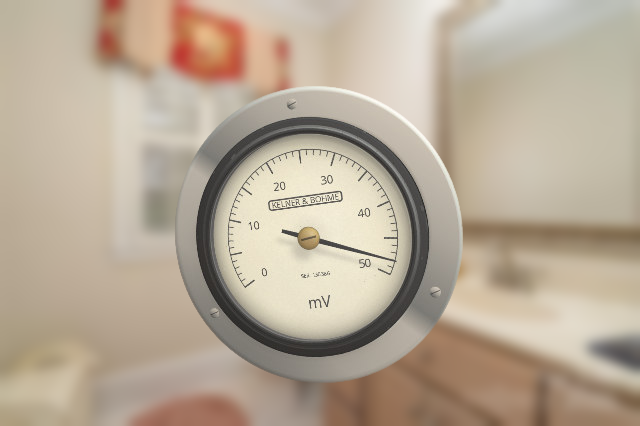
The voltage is 48,mV
